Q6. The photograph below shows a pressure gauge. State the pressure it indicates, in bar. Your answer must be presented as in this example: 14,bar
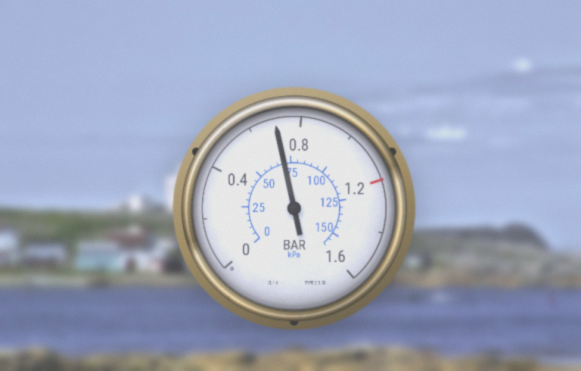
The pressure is 0.7,bar
